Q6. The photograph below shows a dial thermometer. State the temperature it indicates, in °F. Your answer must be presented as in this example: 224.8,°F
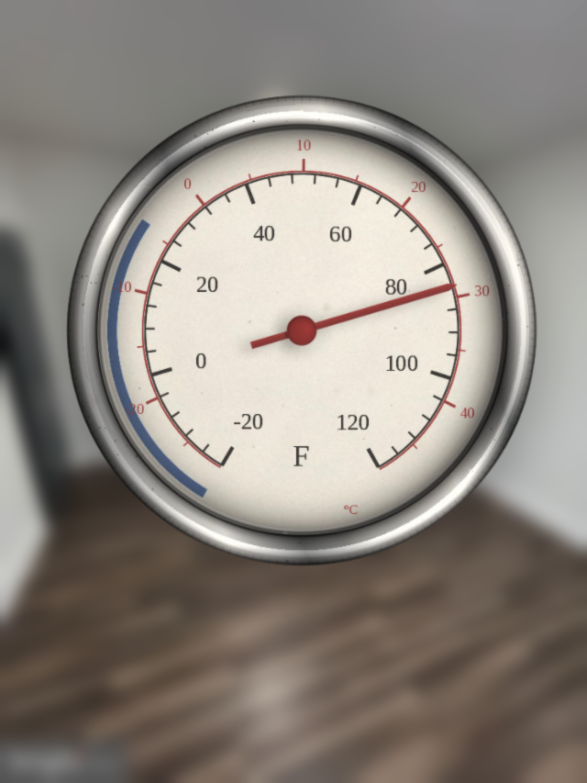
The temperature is 84,°F
